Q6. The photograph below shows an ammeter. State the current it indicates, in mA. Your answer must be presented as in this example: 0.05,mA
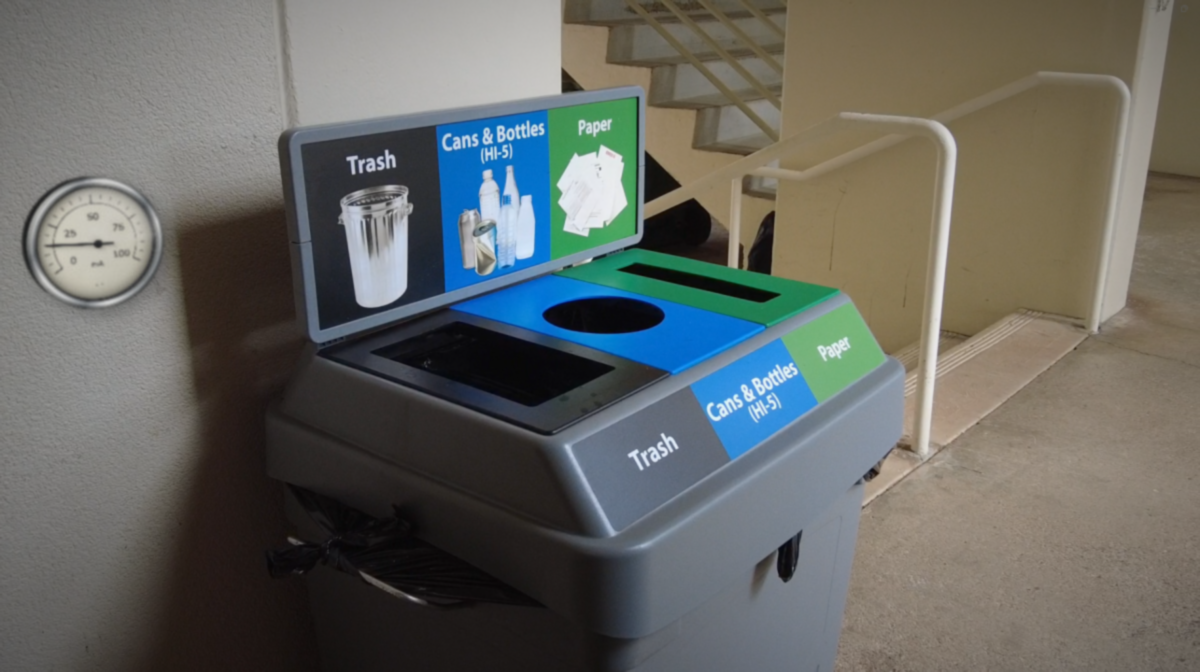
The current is 15,mA
